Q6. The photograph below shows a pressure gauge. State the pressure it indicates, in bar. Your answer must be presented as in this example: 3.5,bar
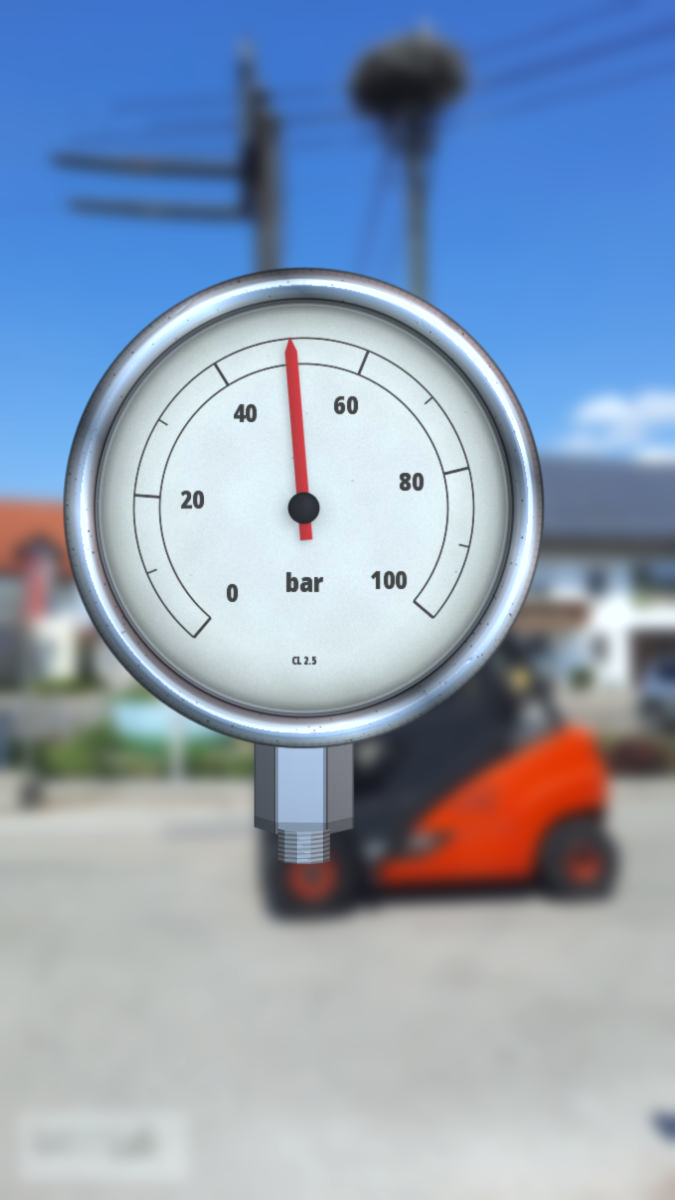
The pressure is 50,bar
